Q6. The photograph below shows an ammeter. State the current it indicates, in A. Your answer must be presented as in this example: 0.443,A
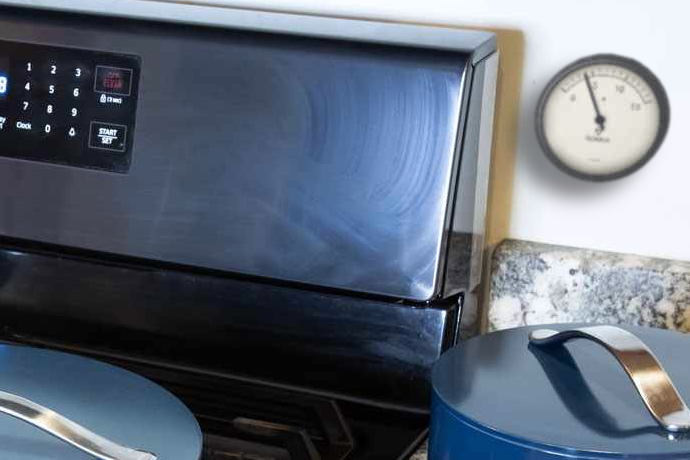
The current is 4,A
